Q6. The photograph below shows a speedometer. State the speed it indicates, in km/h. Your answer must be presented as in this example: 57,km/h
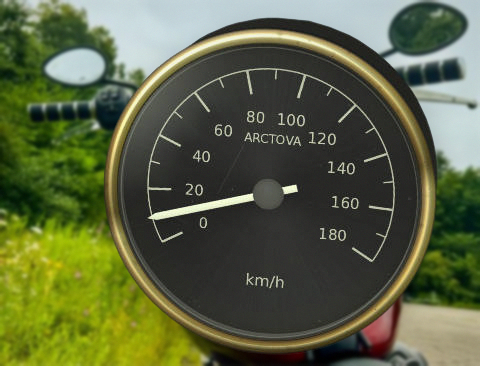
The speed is 10,km/h
